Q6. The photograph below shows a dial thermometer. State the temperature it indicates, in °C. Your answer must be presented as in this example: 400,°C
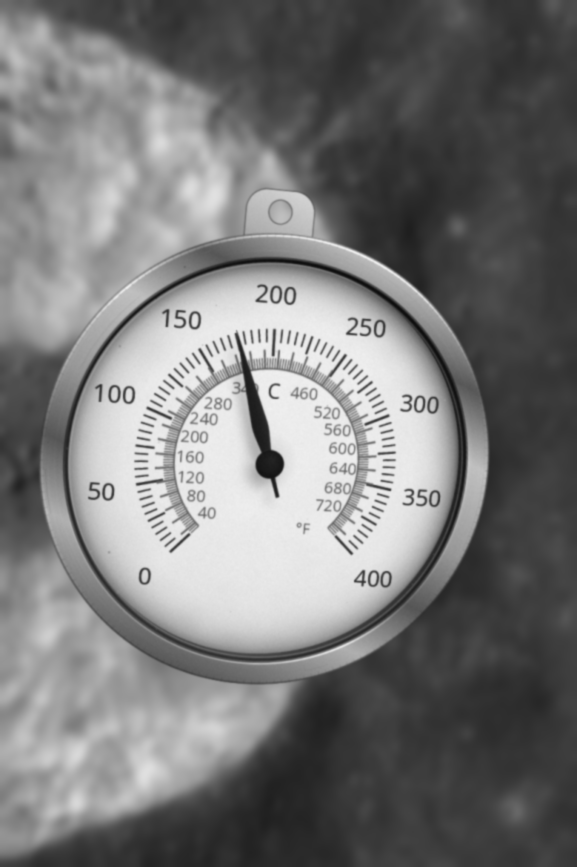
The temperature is 175,°C
